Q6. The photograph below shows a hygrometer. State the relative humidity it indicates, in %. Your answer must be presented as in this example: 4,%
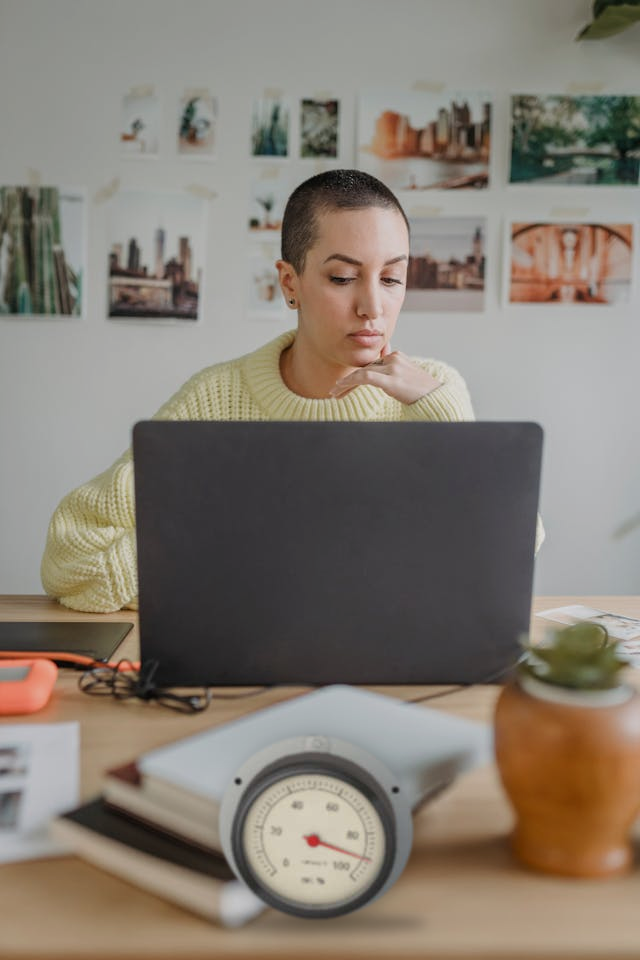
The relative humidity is 90,%
